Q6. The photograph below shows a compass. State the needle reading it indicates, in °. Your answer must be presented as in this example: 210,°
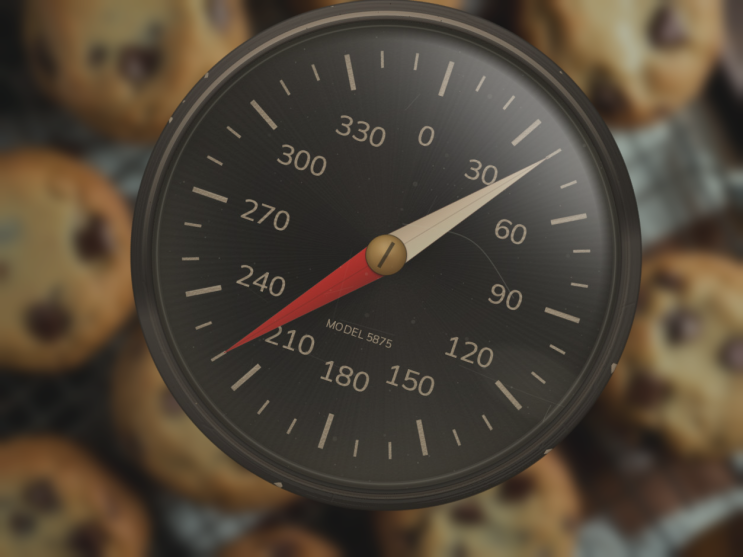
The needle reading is 220,°
